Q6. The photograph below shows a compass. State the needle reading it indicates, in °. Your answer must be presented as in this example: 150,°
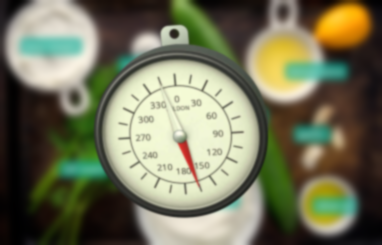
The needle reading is 165,°
